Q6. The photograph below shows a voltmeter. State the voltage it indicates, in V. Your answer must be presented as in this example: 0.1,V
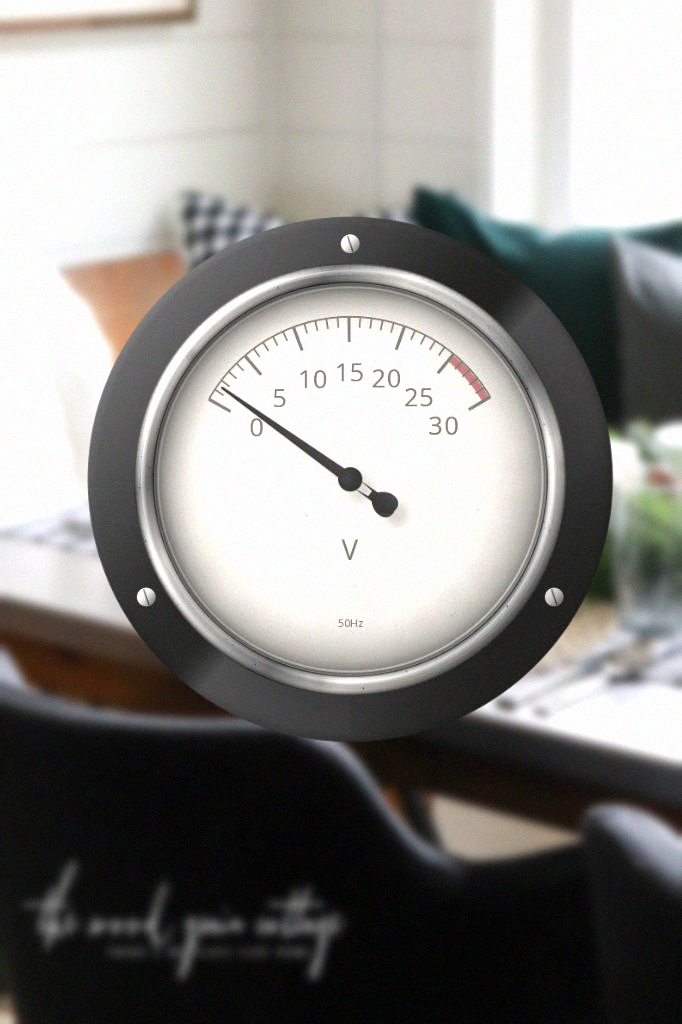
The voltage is 1.5,V
